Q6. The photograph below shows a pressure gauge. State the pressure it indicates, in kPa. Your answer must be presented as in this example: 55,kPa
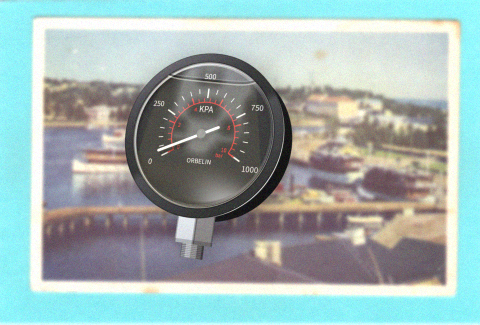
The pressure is 25,kPa
